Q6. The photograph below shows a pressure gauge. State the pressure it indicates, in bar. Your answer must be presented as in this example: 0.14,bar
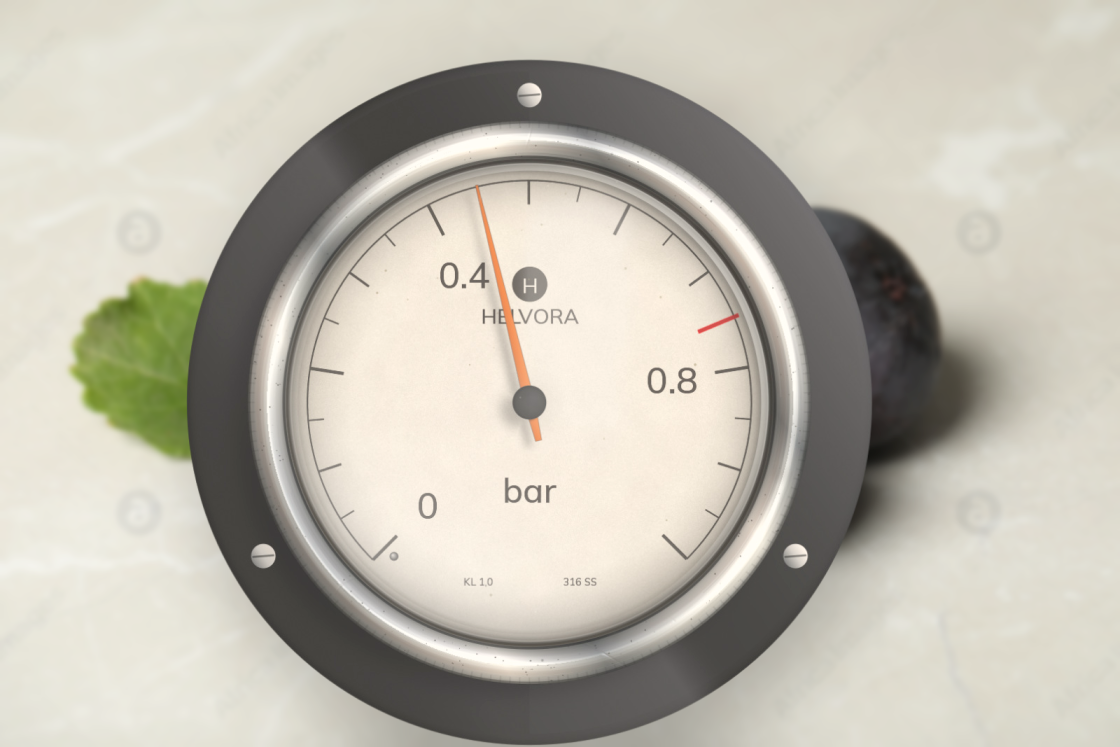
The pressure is 0.45,bar
